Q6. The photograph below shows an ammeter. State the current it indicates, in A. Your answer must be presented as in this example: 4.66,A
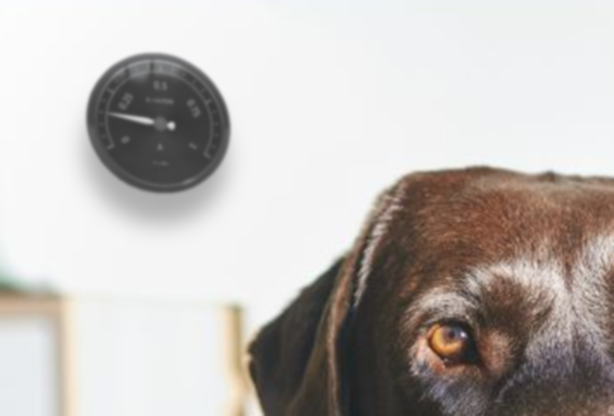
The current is 0.15,A
